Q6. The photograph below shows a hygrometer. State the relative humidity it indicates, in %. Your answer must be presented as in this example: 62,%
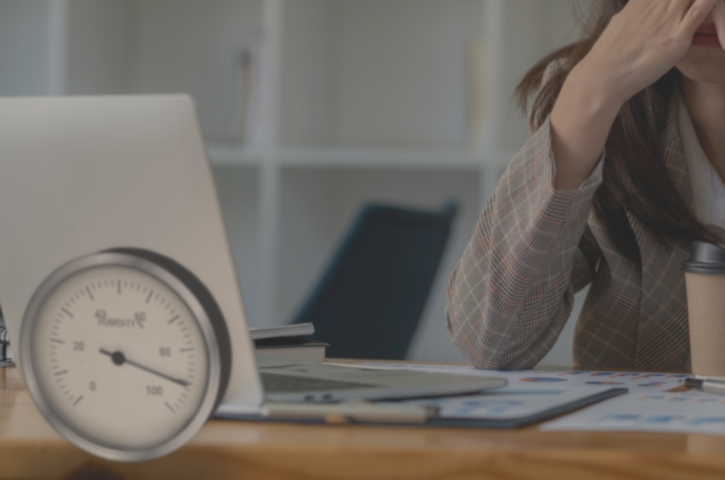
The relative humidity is 90,%
